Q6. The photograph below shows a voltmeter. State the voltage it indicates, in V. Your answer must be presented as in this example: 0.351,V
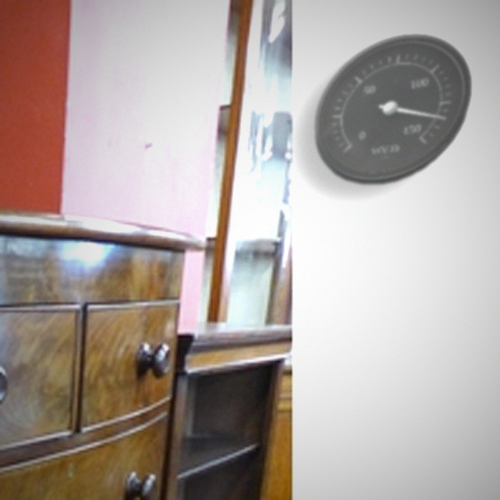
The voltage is 135,V
